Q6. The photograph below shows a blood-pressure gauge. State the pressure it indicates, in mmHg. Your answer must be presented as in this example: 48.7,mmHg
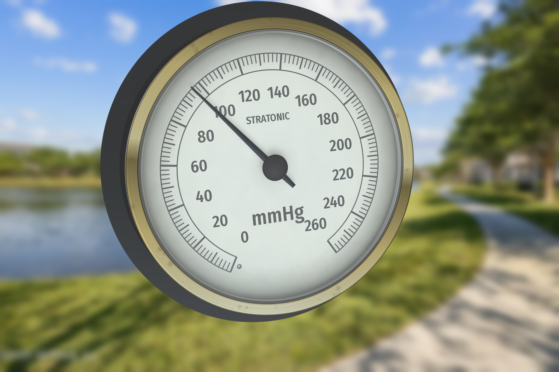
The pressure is 96,mmHg
